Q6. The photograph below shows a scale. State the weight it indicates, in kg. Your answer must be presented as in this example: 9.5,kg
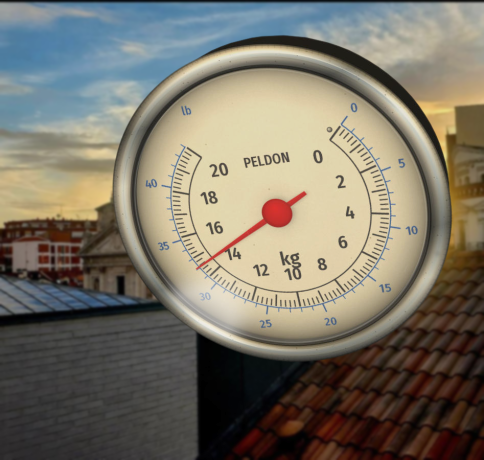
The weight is 14.6,kg
